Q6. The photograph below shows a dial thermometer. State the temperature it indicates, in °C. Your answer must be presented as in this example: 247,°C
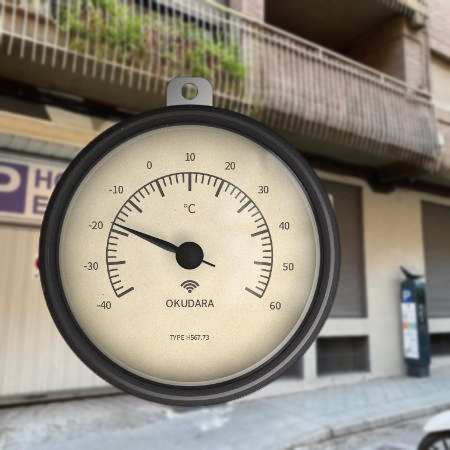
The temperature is -18,°C
